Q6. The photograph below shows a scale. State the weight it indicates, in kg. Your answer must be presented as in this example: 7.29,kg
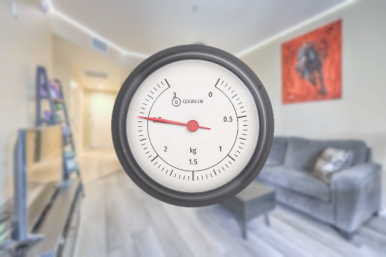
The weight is 2.5,kg
